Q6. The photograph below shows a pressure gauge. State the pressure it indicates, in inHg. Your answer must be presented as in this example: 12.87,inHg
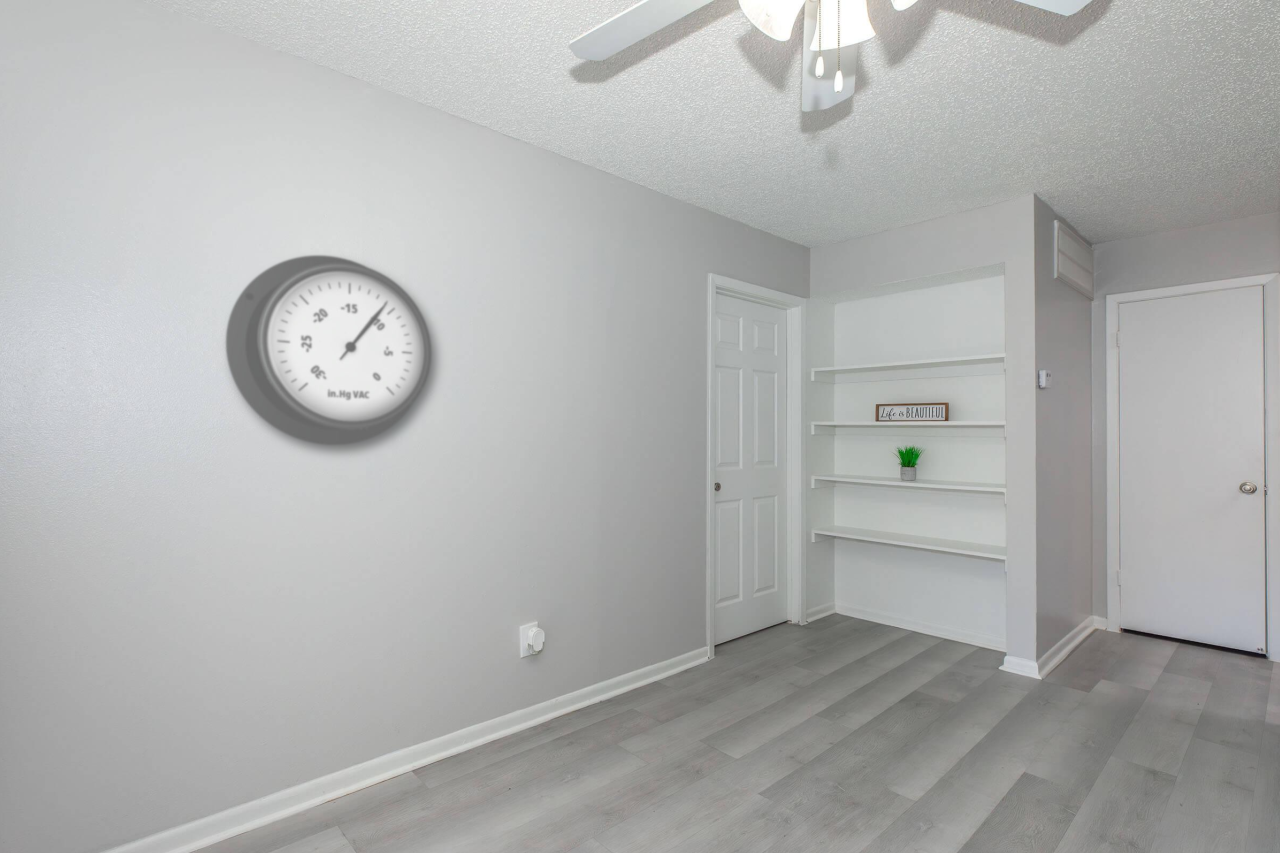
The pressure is -11,inHg
